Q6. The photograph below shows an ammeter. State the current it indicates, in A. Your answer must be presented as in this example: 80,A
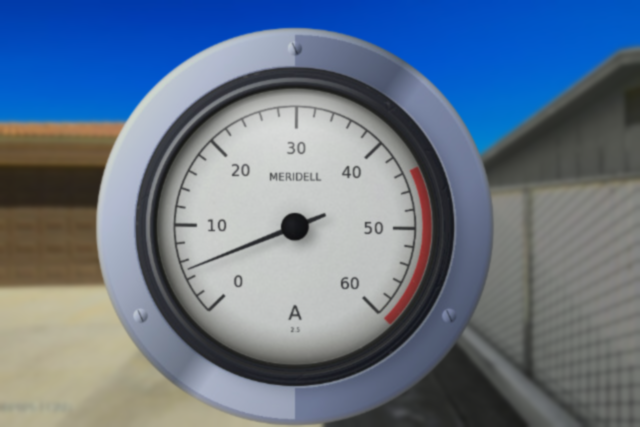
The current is 5,A
